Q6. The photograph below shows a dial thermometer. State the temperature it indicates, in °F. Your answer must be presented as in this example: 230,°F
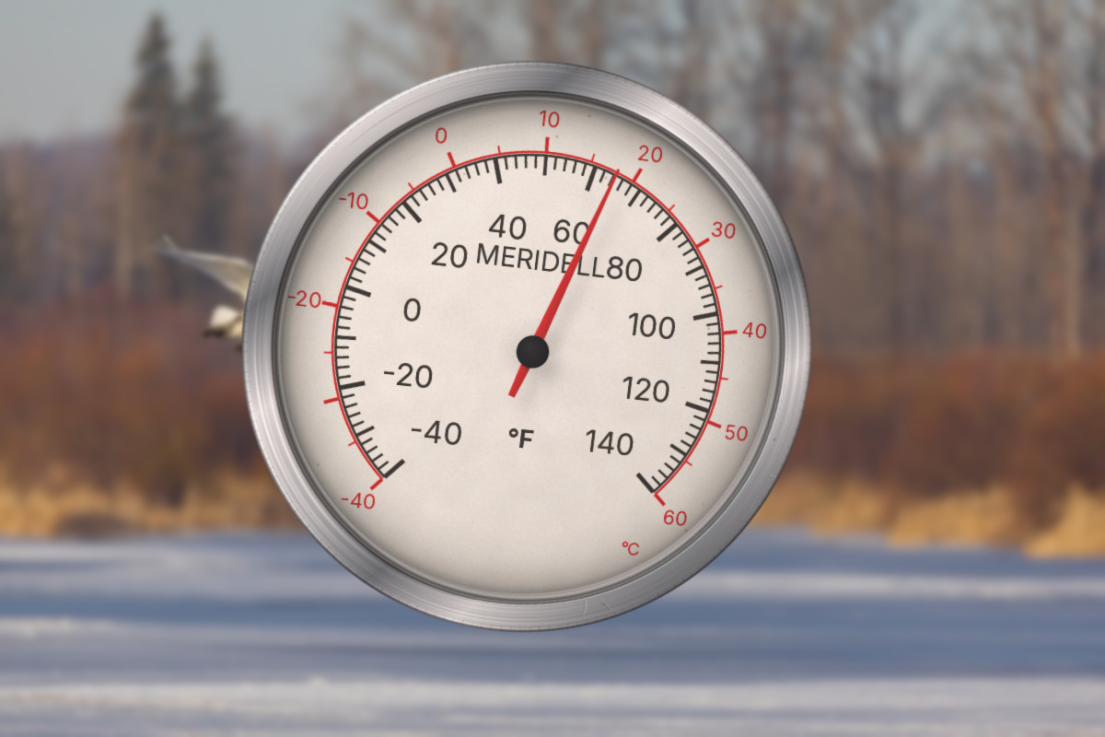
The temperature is 64,°F
